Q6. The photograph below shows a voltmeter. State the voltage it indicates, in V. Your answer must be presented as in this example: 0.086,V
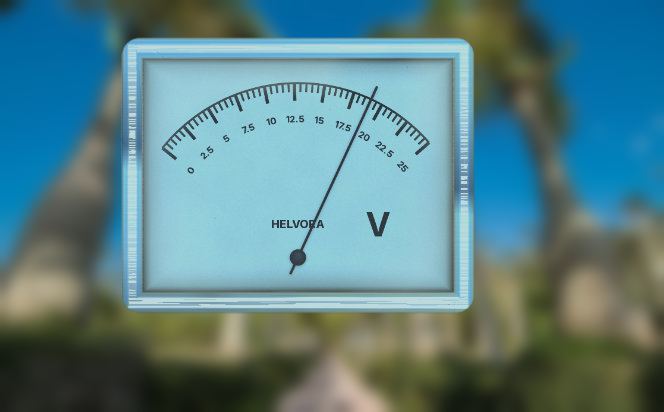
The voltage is 19,V
